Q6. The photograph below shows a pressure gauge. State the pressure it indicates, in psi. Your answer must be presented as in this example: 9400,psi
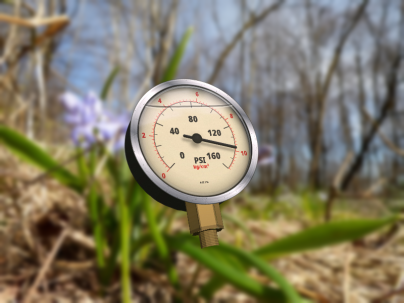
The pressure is 140,psi
